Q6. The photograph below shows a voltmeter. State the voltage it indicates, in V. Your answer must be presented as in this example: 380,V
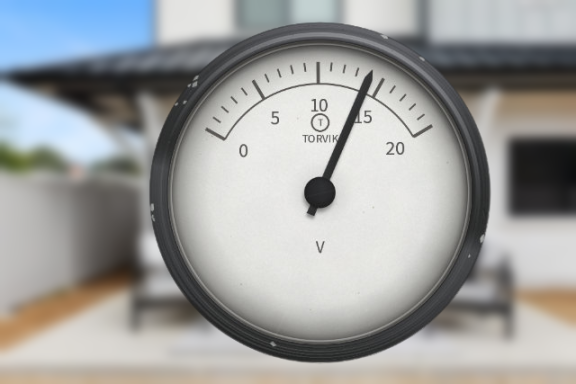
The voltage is 14,V
